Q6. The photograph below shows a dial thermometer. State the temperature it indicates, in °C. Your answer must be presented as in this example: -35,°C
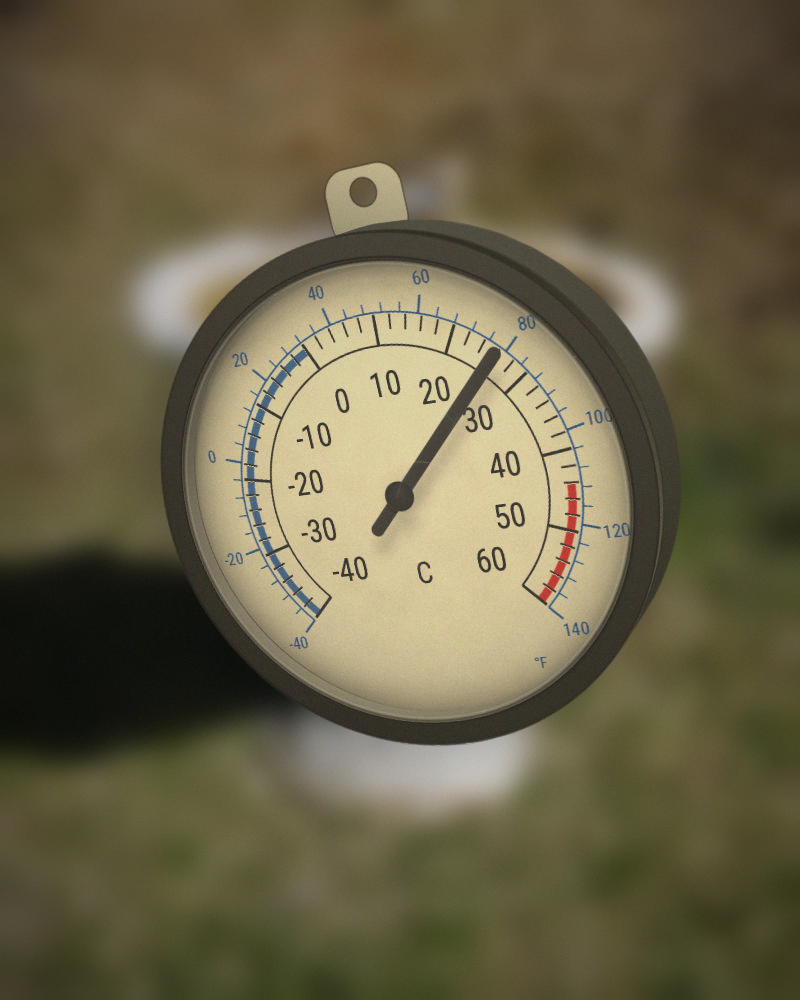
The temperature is 26,°C
